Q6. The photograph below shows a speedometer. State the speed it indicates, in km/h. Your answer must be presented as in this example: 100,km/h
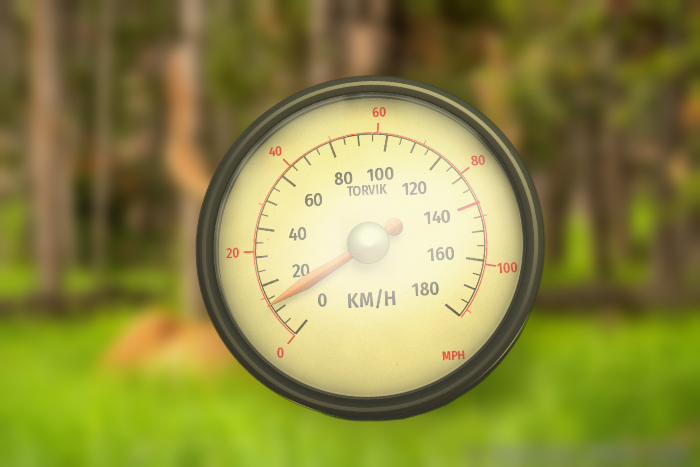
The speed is 12.5,km/h
